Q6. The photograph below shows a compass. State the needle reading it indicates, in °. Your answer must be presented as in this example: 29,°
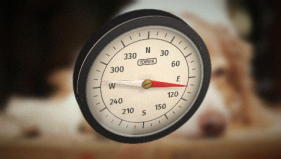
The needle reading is 100,°
